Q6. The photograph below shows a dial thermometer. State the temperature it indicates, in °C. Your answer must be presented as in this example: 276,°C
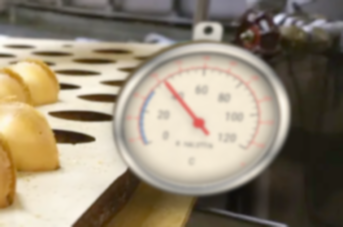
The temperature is 40,°C
